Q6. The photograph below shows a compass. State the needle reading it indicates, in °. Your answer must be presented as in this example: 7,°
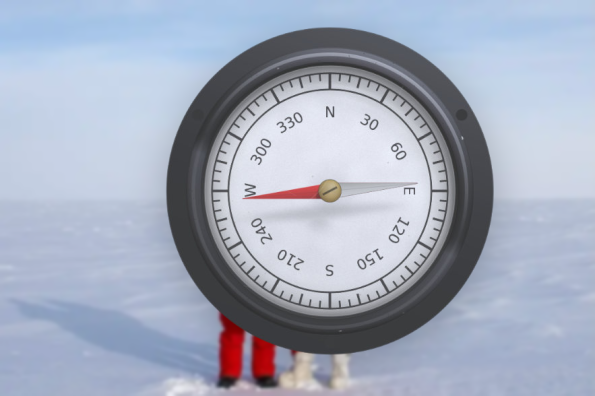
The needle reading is 265,°
